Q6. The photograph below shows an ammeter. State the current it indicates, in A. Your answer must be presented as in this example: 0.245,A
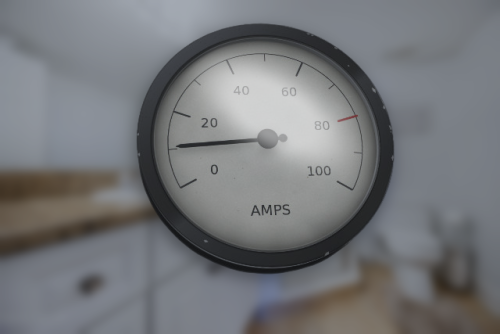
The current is 10,A
